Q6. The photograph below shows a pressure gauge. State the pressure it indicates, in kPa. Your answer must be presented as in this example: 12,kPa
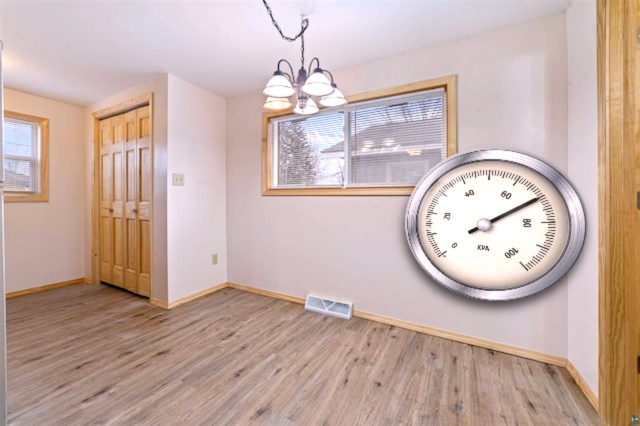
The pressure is 70,kPa
